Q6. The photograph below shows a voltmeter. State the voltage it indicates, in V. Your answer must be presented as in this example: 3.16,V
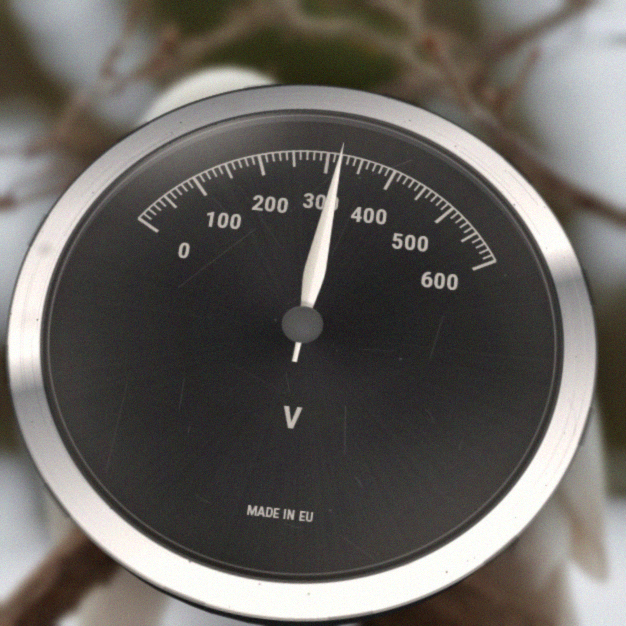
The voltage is 320,V
